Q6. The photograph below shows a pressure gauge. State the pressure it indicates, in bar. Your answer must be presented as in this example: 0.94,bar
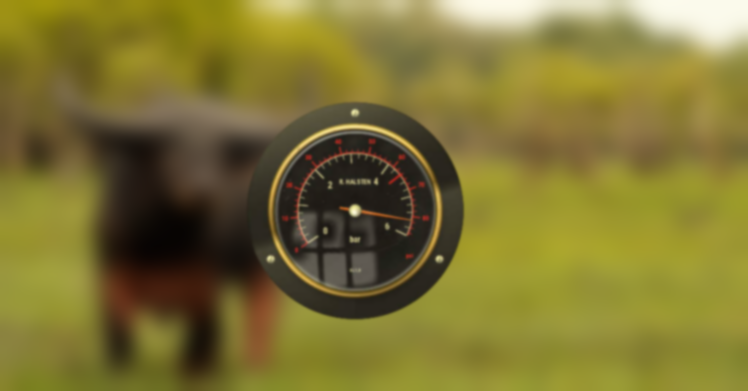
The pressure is 5.6,bar
